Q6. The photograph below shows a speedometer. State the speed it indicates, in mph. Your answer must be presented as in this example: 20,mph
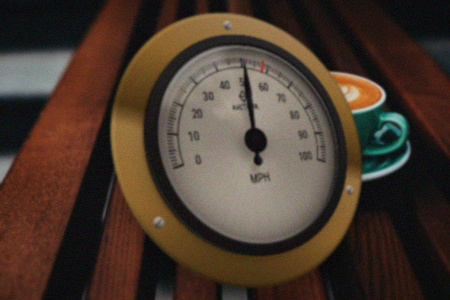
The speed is 50,mph
